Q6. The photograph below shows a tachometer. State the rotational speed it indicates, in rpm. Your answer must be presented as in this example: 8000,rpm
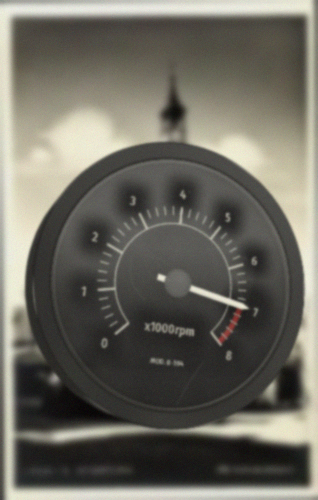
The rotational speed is 7000,rpm
